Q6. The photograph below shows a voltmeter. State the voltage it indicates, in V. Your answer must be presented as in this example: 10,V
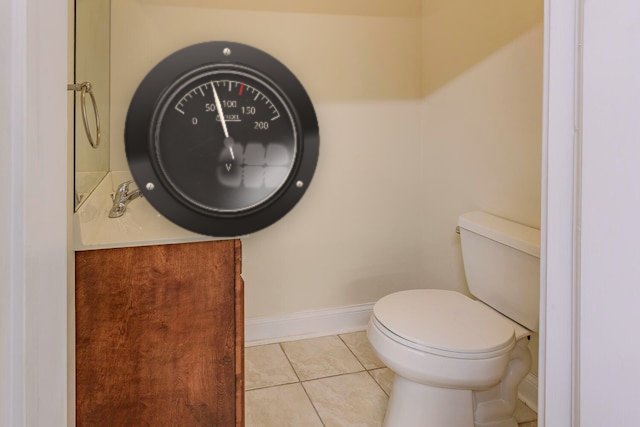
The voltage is 70,V
